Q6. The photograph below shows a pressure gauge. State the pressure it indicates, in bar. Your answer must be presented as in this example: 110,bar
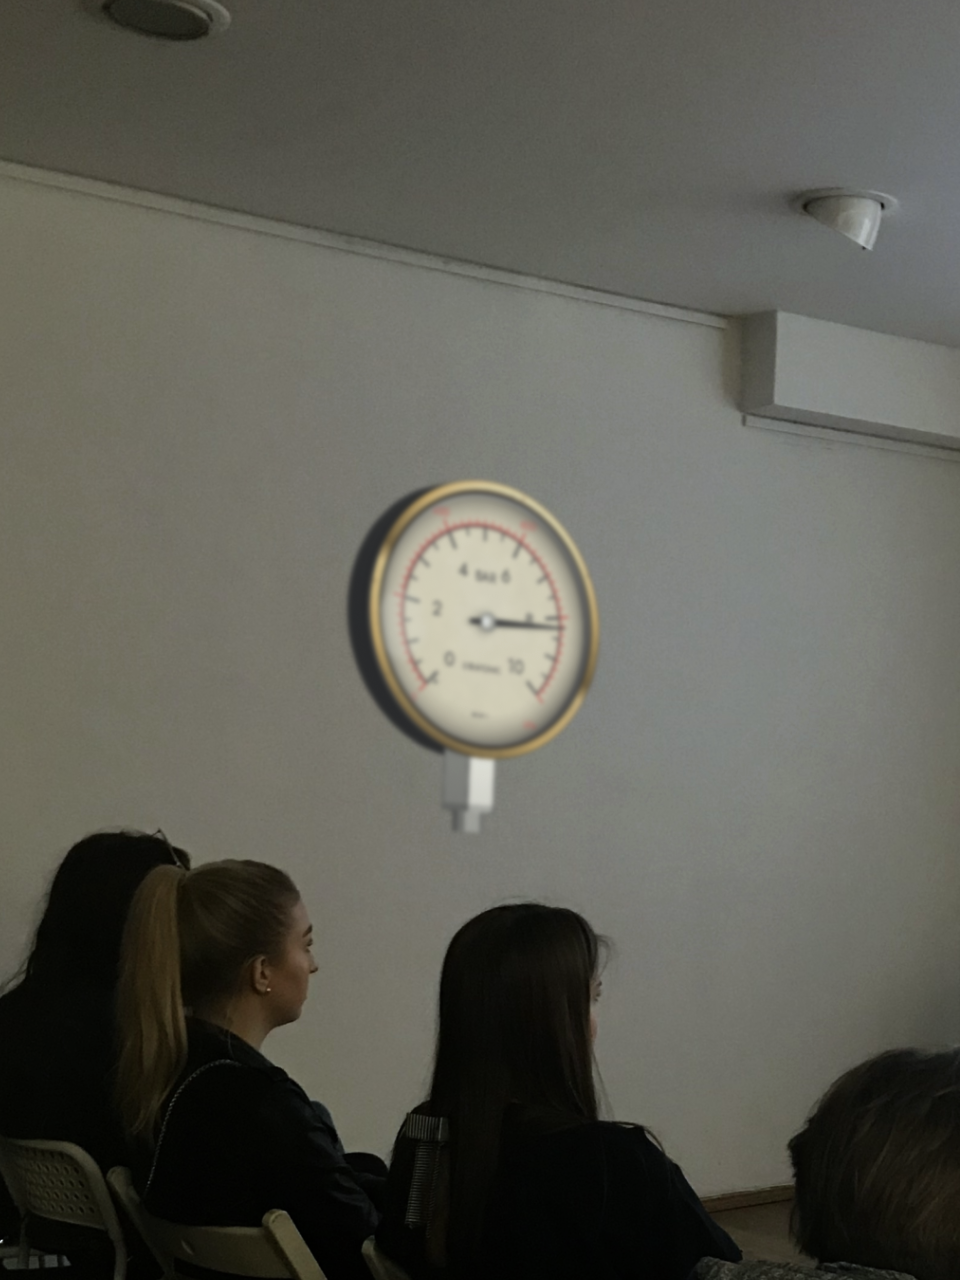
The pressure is 8.25,bar
